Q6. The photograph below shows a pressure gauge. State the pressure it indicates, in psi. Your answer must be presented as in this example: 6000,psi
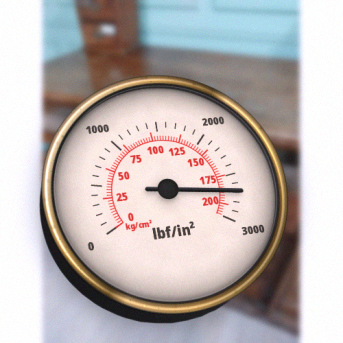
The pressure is 2700,psi
